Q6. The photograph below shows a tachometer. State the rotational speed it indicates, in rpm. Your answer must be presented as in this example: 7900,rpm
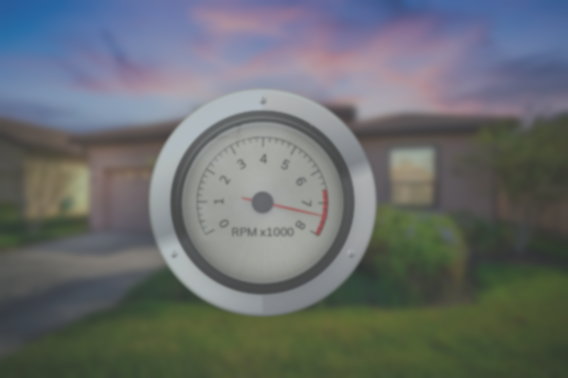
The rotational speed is 7400,rpm
